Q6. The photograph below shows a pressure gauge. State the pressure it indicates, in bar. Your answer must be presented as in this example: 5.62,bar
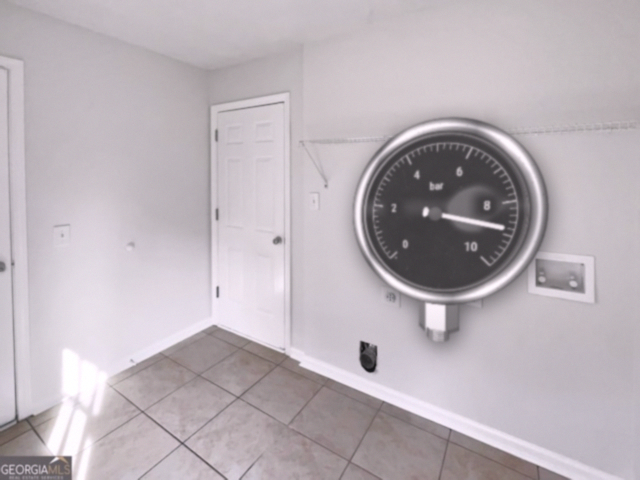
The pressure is 8.8,bar
